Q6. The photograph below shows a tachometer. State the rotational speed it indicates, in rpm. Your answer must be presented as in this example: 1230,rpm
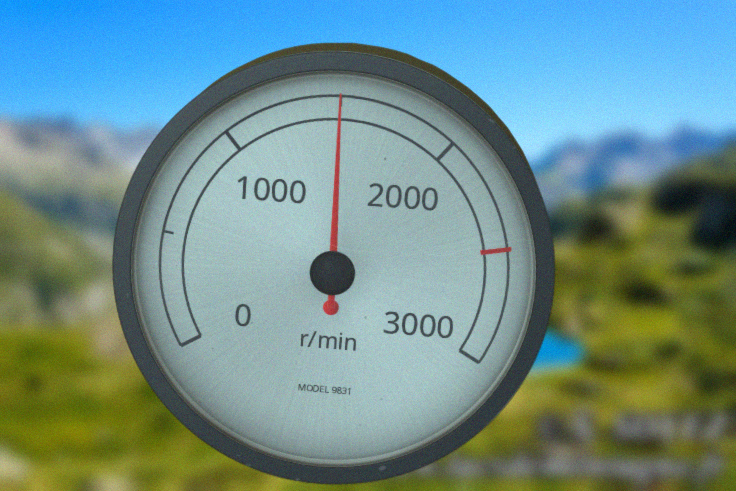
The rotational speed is 1500,rpm
